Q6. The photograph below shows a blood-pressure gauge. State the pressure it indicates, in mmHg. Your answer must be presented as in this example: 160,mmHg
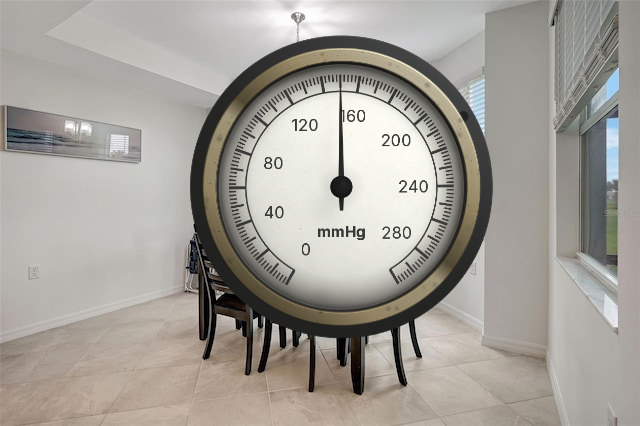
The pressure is 150,mmHg
